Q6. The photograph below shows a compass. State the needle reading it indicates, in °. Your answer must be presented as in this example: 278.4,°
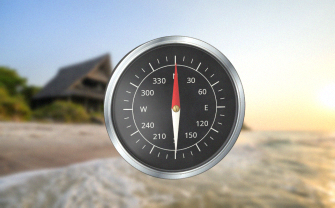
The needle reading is 0,°
